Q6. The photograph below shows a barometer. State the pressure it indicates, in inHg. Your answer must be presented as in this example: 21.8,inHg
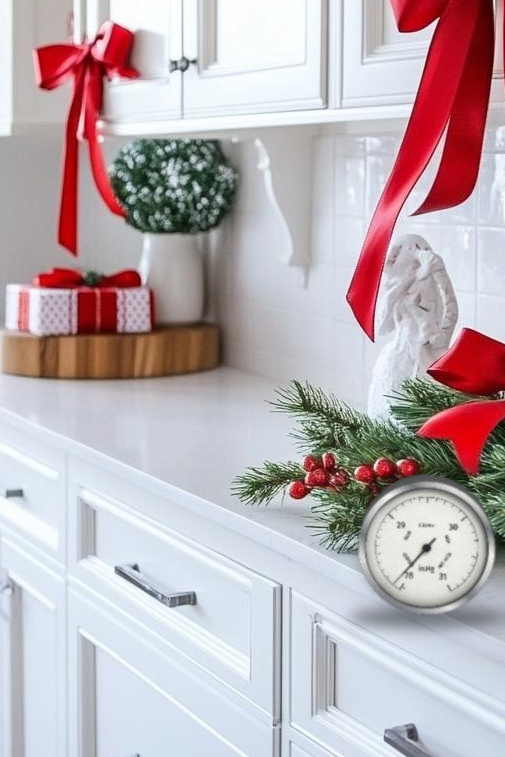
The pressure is 28.1,inHg
